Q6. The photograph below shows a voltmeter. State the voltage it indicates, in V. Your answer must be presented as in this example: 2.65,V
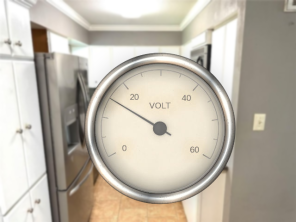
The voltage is 15,V
